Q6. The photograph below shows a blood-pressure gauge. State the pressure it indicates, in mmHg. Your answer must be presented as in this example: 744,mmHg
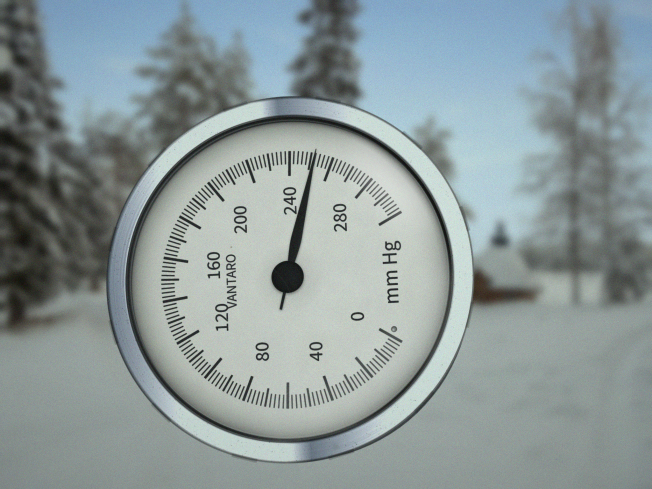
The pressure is 252,mmHg
